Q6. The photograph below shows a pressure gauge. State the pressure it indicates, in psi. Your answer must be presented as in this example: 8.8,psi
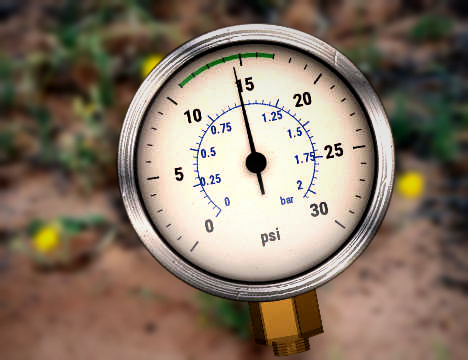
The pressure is 14.5,psi
